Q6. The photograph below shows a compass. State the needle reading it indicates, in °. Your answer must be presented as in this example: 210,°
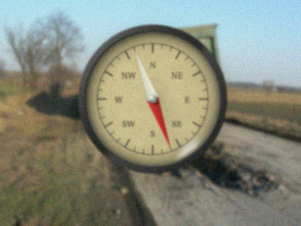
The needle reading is 160,°
